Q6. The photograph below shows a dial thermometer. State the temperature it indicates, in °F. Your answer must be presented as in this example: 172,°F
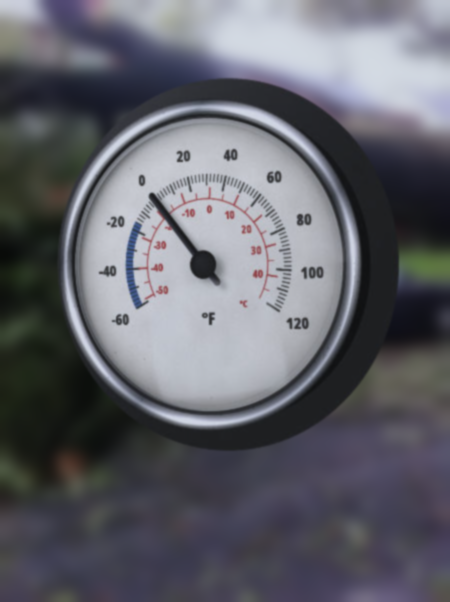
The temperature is 0,°F
